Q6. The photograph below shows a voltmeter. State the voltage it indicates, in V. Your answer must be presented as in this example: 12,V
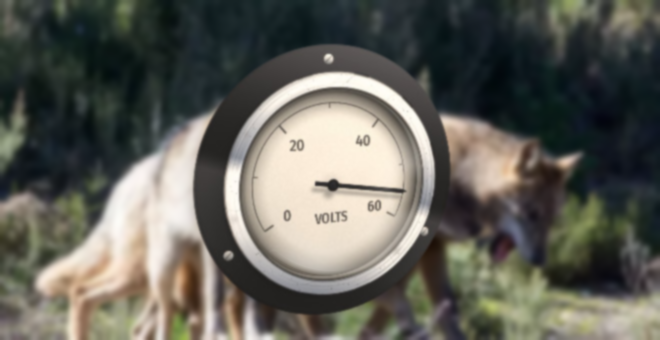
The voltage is 55,V
